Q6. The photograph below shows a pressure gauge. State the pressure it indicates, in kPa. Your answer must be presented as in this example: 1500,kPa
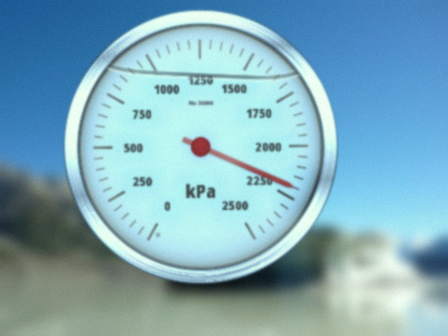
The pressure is 2200,kPa
